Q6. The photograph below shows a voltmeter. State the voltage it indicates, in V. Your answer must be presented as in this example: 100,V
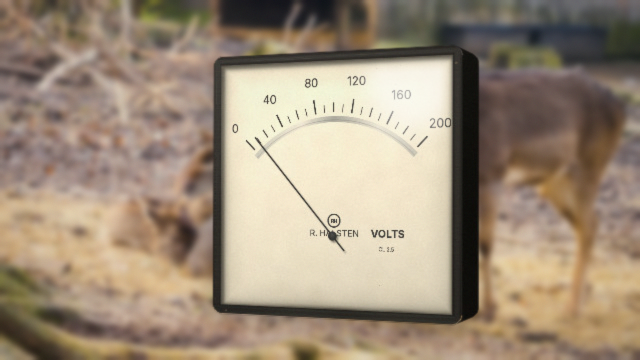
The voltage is 10,V
